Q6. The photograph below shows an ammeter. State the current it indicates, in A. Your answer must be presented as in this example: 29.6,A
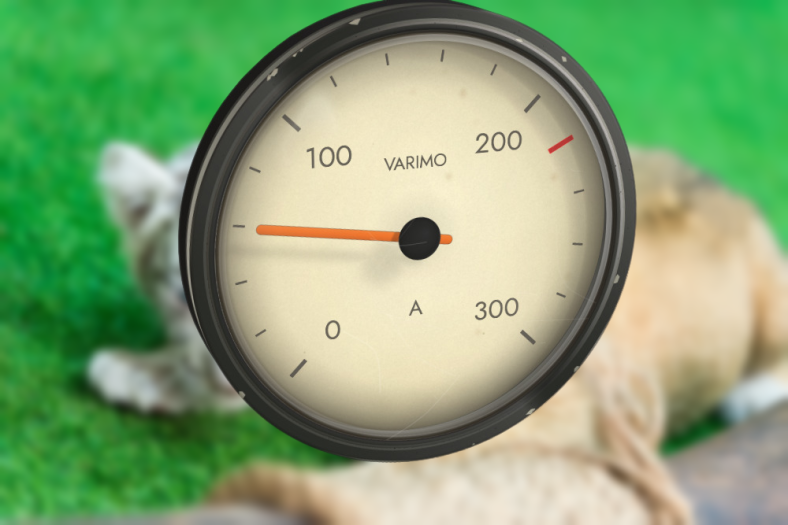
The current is 60,A
